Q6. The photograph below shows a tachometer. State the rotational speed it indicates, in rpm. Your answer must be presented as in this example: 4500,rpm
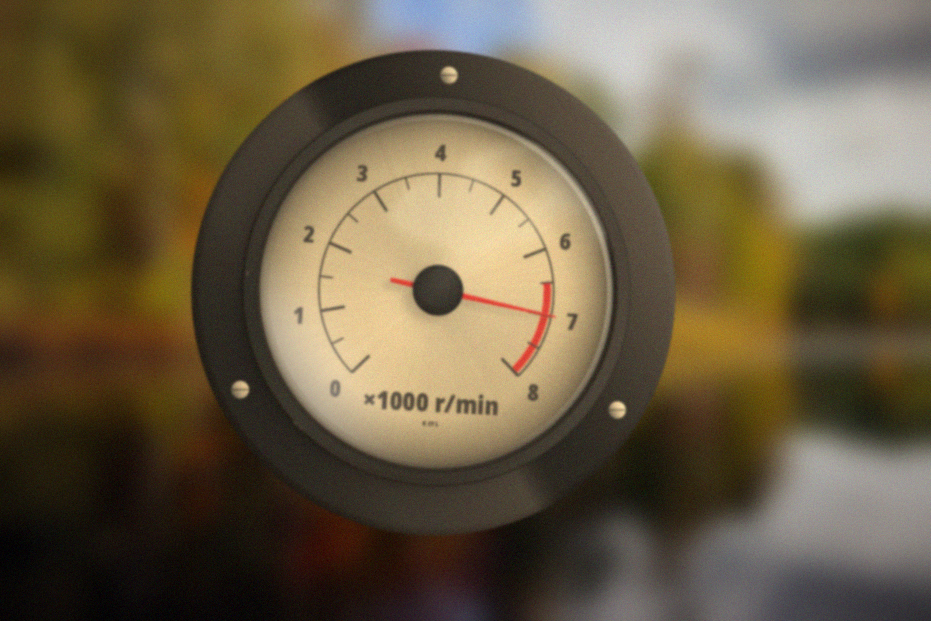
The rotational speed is 7000,rpm
